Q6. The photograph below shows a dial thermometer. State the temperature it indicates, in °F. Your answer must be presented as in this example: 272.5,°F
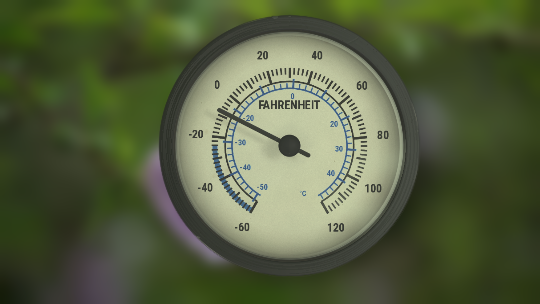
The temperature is -8,°F
